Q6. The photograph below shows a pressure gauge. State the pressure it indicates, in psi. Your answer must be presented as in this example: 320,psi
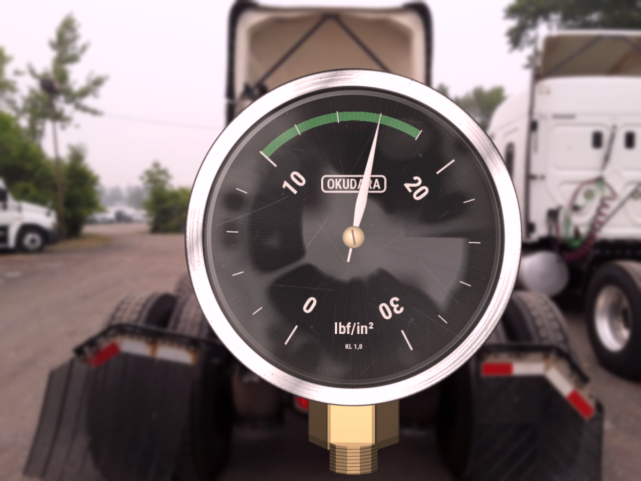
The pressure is 16,psi
